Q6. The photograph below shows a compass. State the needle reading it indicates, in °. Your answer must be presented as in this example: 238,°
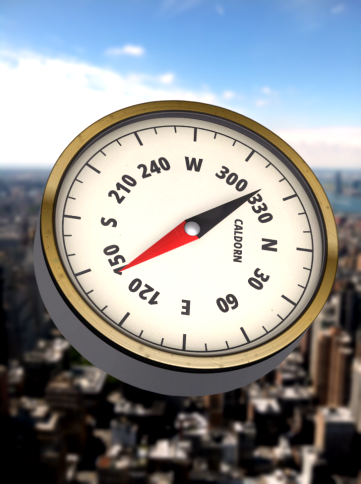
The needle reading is 140,°
